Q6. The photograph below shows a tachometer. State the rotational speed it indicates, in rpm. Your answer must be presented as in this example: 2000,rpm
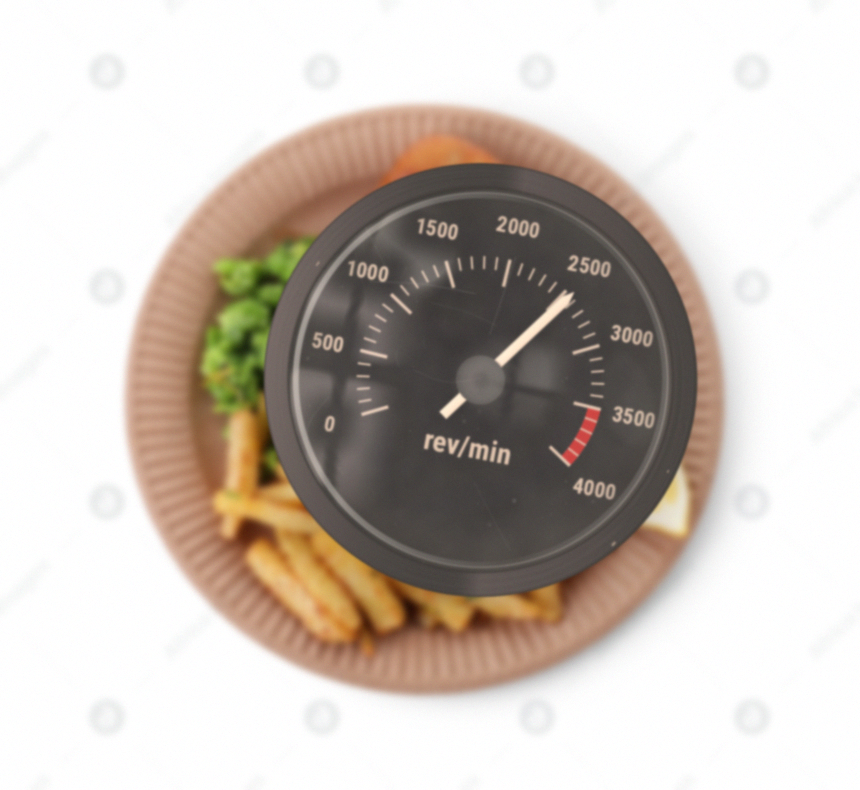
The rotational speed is 2550,rpm
